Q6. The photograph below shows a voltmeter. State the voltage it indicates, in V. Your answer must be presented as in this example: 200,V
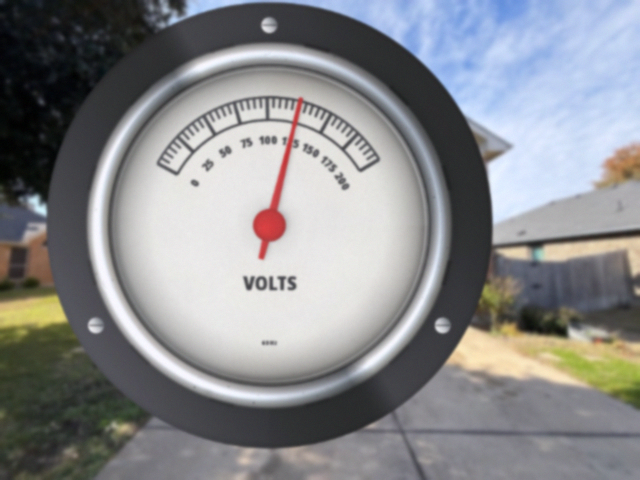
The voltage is 125,V
